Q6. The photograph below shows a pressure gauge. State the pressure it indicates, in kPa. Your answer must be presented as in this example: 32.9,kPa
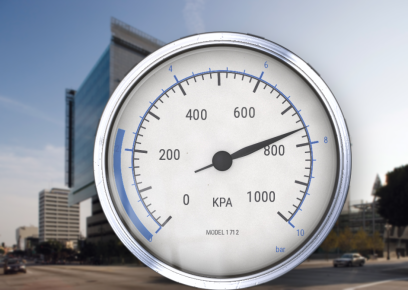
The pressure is 760,kPa
